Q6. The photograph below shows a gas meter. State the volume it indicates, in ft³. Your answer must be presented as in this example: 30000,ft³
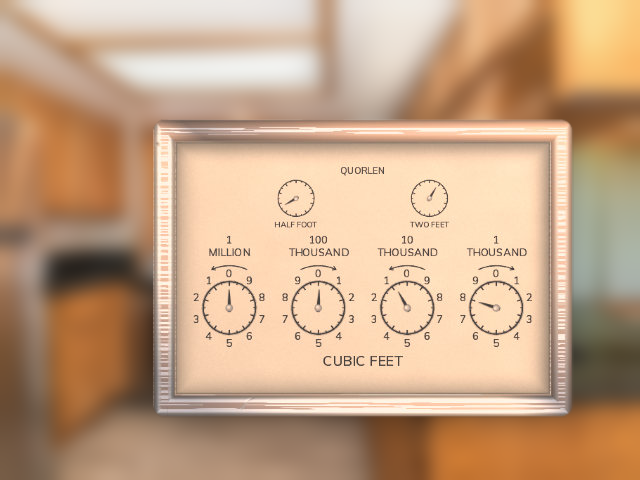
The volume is 800,ft³
